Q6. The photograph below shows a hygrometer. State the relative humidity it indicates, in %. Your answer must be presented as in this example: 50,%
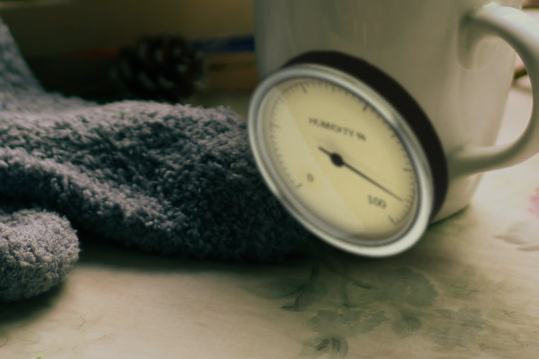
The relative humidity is 90,%
